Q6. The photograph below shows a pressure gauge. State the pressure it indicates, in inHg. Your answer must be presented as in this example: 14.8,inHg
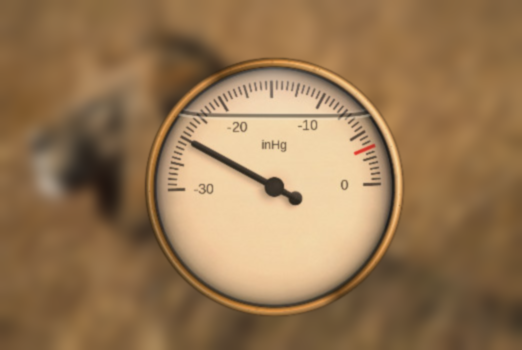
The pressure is -25,inHg
